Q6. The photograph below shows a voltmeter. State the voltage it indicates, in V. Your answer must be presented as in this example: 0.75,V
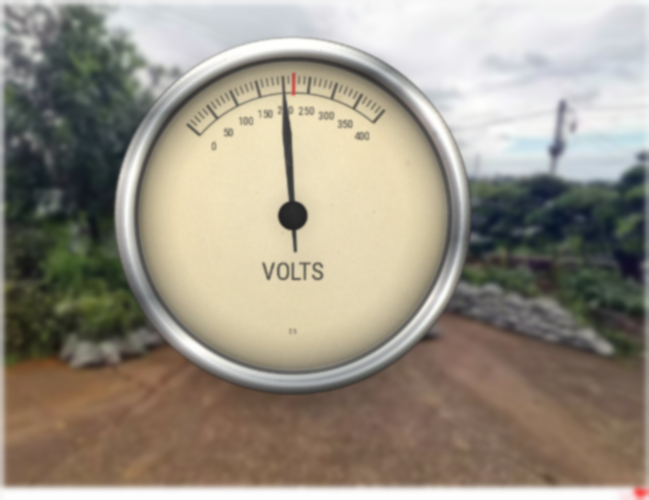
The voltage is 200,V
